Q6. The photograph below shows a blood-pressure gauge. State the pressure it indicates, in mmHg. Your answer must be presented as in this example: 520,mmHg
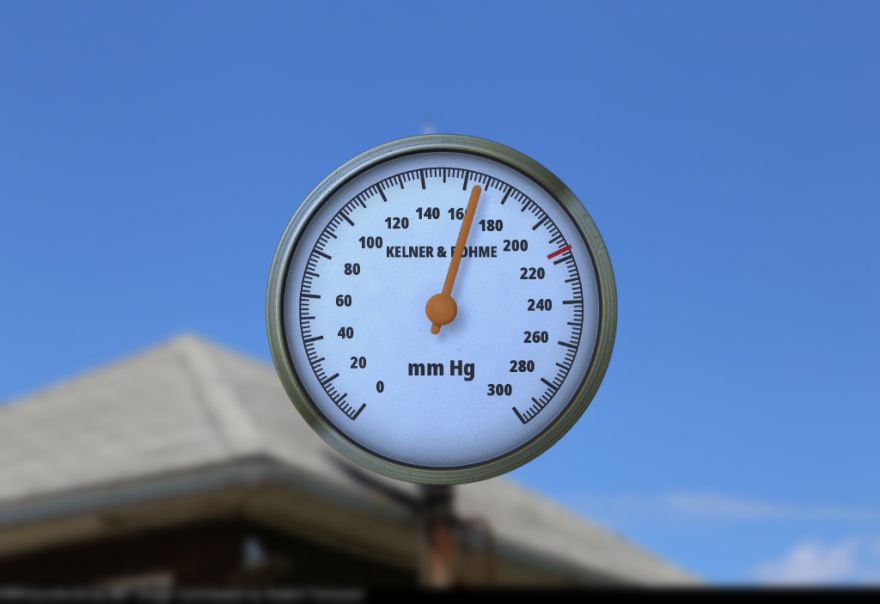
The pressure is 166,mmHg
